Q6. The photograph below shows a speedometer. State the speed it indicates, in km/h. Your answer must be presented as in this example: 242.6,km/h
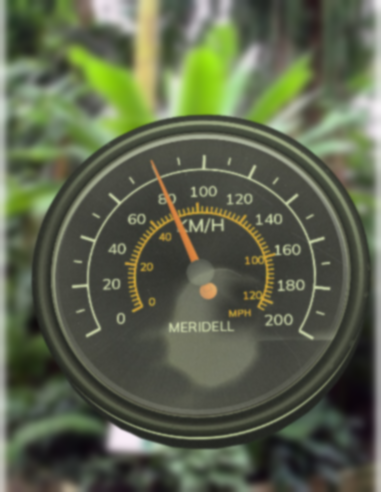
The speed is 80,km/h
